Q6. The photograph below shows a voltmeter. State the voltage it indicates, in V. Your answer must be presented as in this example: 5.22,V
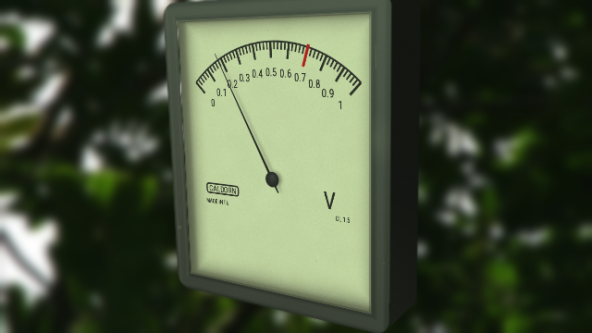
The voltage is 0.2,V
